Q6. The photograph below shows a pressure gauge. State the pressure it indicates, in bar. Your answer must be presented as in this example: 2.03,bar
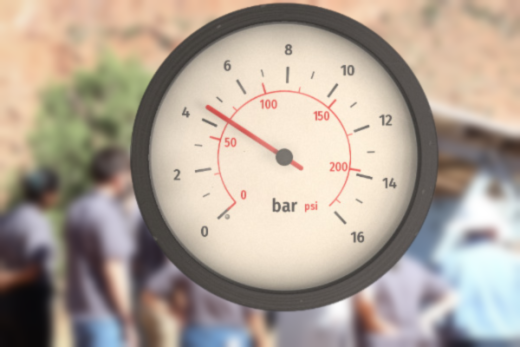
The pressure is 4.5,bar
